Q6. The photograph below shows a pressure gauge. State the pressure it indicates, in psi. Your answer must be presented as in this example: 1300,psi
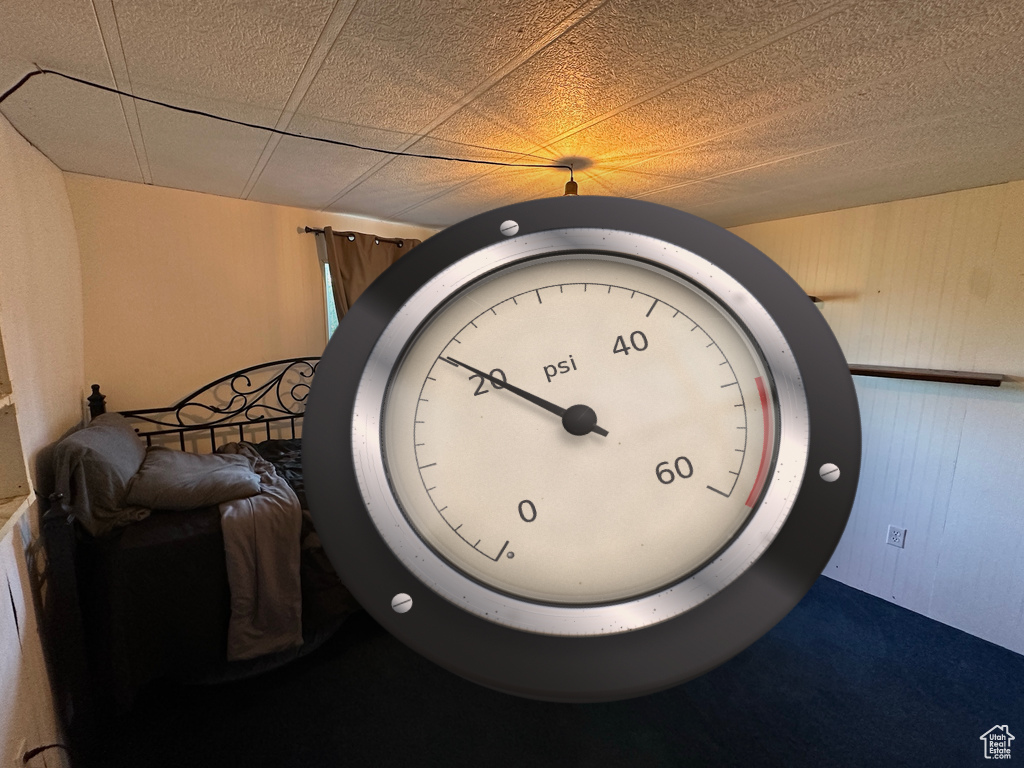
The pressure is 20,psi
